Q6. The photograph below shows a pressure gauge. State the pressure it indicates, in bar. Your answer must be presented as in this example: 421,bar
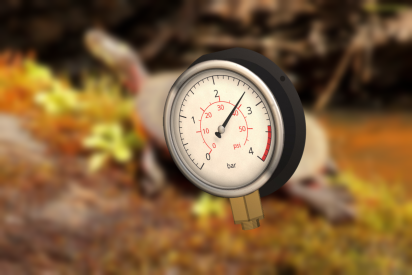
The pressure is 2.7,bar
